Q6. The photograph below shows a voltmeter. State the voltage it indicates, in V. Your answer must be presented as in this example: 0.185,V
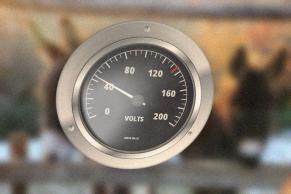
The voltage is 45,V
